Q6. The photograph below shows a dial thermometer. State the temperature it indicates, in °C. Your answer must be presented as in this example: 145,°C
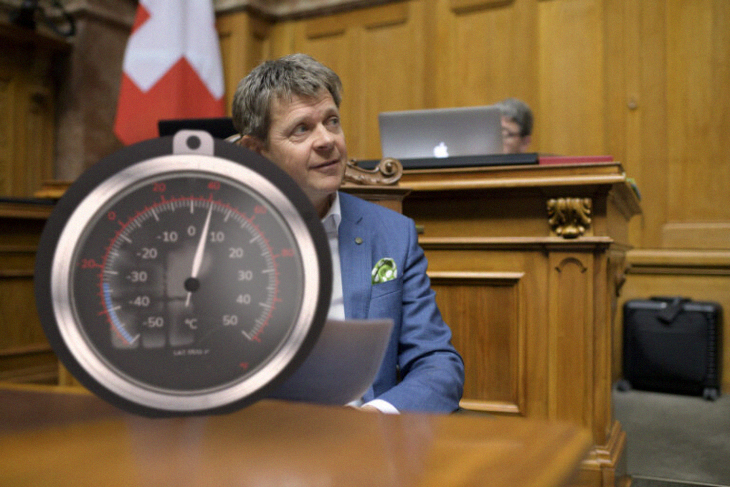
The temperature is 5,°C
